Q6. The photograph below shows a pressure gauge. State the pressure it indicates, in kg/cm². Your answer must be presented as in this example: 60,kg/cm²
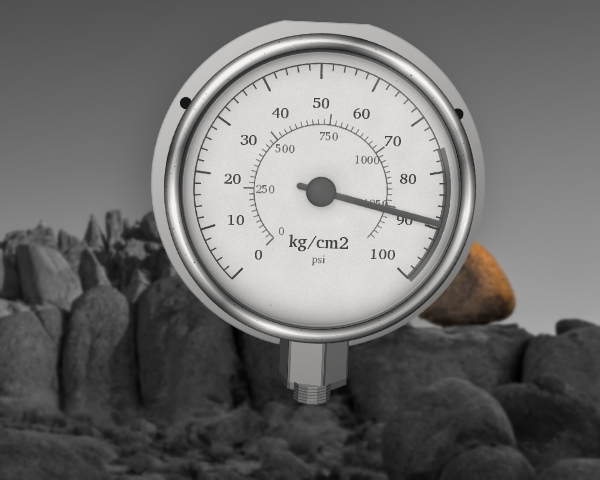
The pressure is 89,kg/cm²
